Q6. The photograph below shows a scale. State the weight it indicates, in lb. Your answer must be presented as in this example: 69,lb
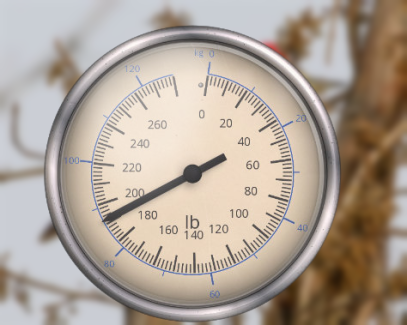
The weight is 192,lb
